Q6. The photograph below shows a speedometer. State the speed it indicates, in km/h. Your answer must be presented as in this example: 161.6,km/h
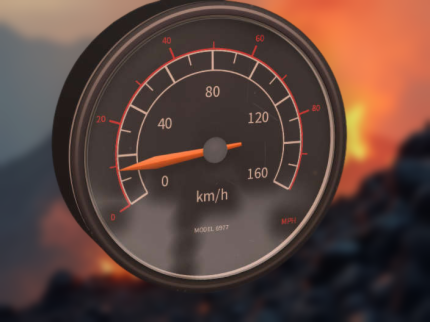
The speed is 15,km/h
